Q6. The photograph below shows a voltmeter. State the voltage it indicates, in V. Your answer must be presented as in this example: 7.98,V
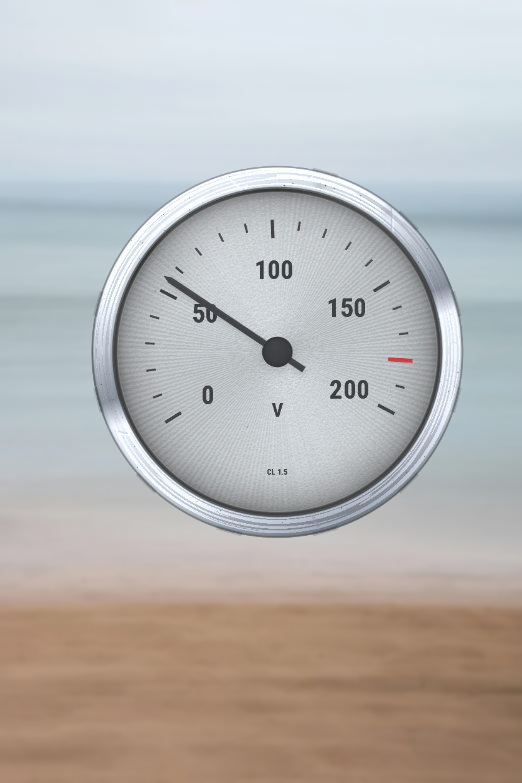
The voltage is 55,V
